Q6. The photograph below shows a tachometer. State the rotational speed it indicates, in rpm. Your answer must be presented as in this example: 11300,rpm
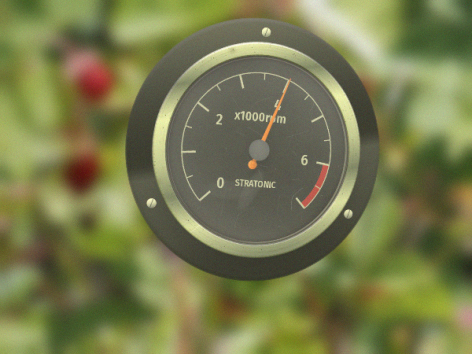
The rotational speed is 4000,rpm
